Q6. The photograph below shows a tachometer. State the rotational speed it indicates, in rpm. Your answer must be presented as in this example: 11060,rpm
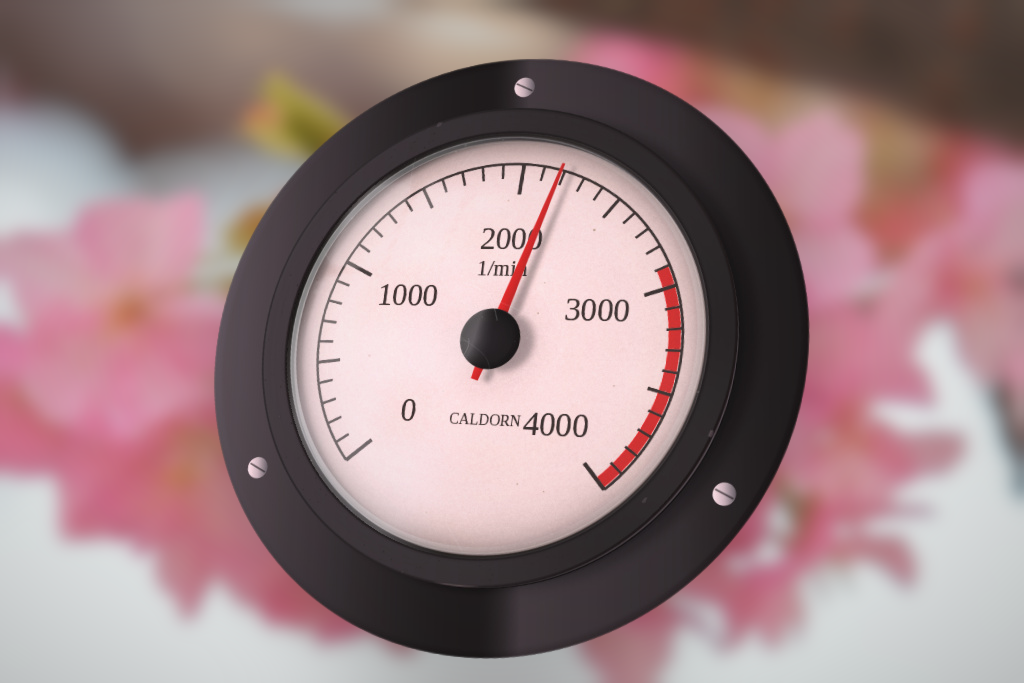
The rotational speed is 2200,rpm
